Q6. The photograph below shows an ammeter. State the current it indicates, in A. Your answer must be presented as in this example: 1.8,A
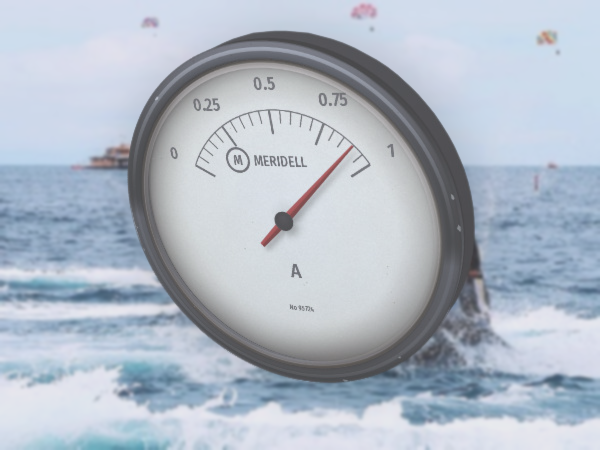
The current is 0.9,A
